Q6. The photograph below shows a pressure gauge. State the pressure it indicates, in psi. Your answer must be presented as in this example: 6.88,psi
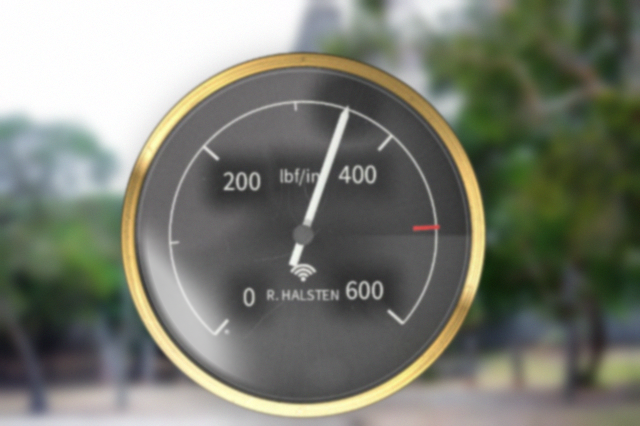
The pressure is 350,psi
